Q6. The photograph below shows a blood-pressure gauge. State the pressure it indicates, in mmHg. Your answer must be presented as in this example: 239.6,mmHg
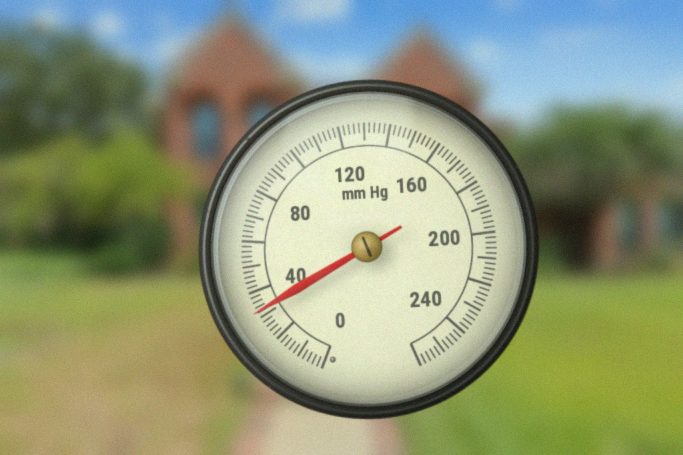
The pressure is 32,mmHg
